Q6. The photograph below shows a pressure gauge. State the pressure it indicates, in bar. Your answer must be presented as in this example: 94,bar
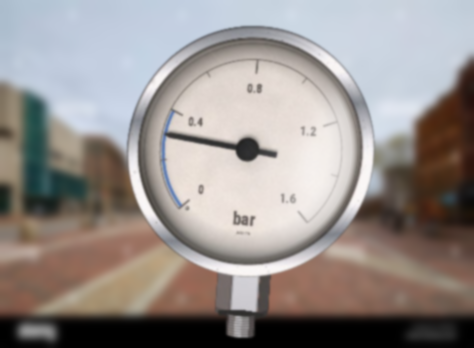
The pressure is 0.3,bar
